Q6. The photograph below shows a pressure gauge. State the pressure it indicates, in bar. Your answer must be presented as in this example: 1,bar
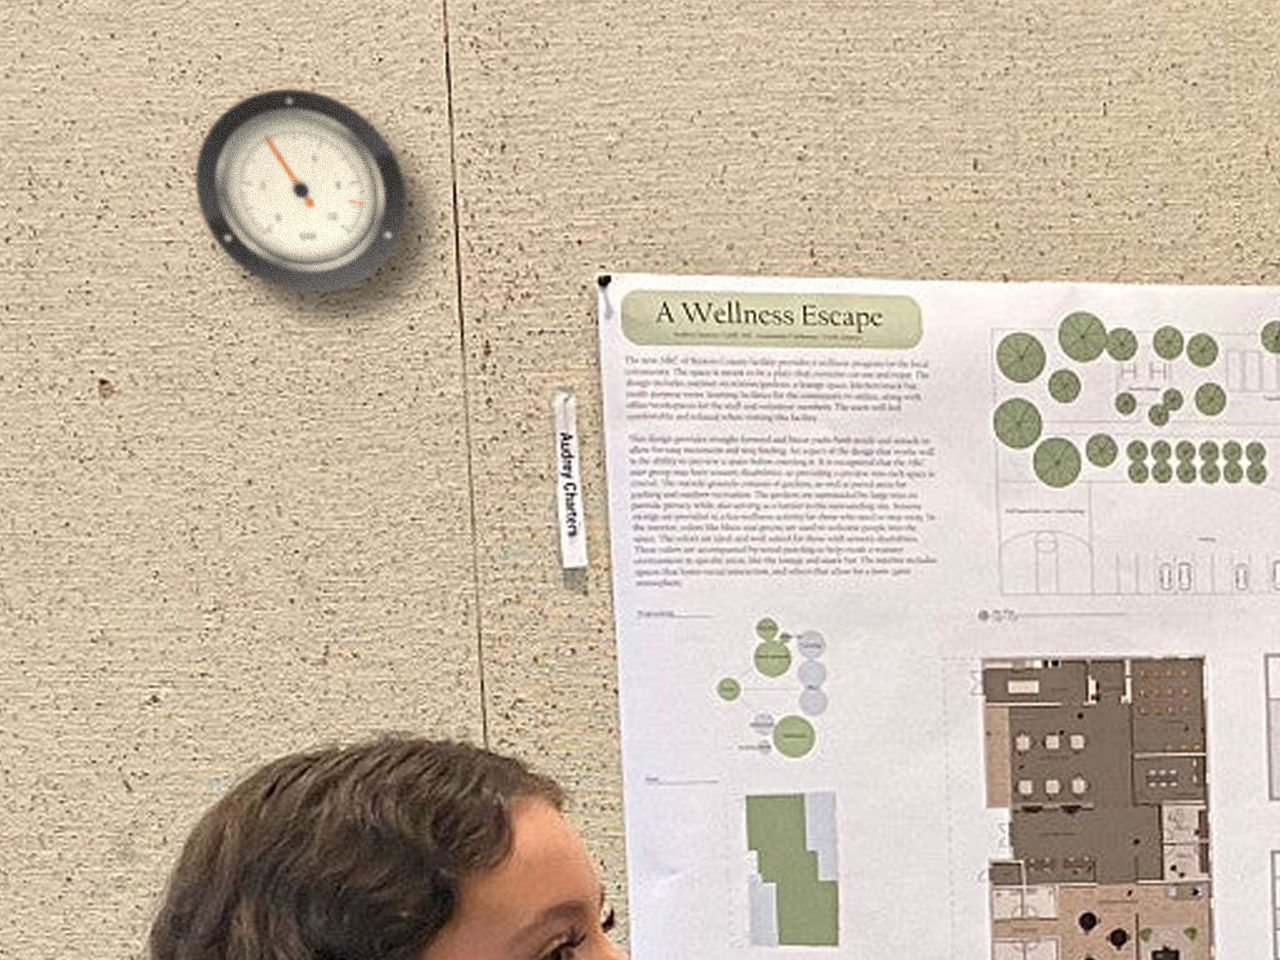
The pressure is 4,bar
